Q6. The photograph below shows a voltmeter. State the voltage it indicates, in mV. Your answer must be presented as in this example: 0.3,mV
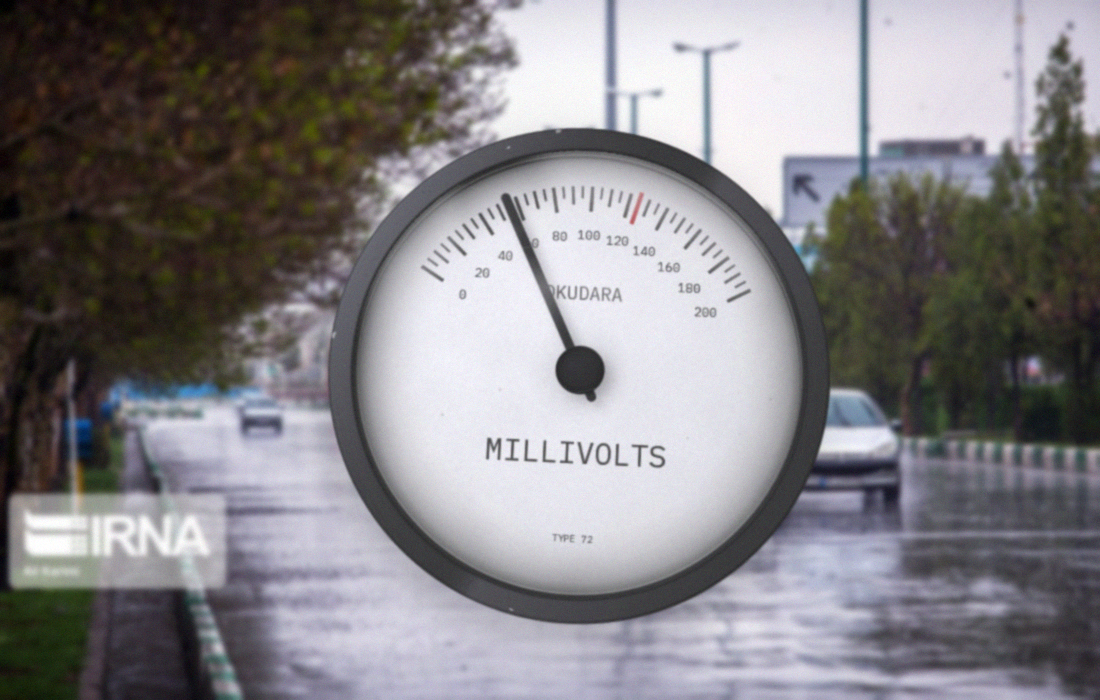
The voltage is 55,mV
